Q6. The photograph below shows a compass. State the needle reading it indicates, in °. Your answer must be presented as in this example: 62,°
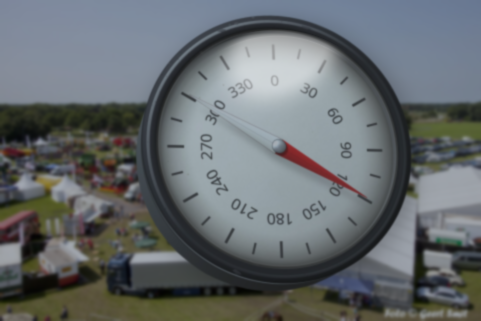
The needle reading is 120,°
